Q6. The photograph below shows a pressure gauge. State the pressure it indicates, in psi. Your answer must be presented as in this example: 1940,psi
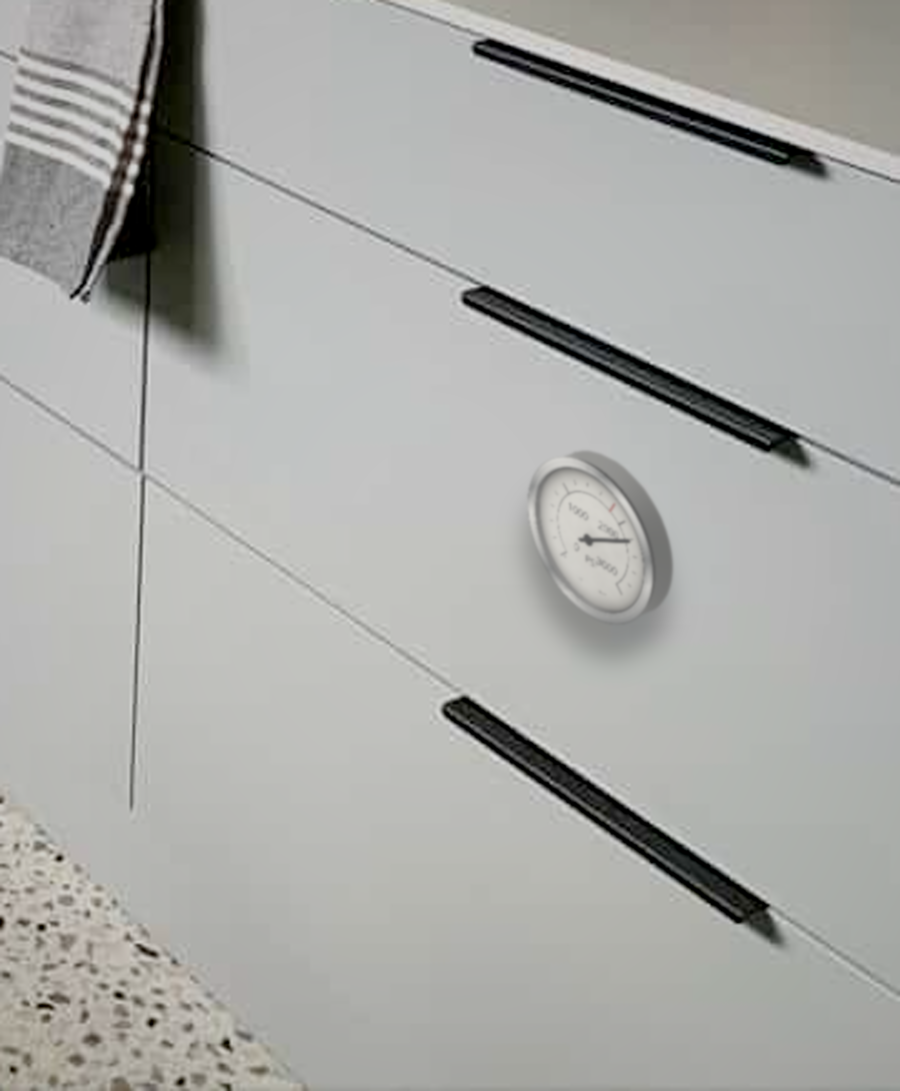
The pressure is 2200,psi
